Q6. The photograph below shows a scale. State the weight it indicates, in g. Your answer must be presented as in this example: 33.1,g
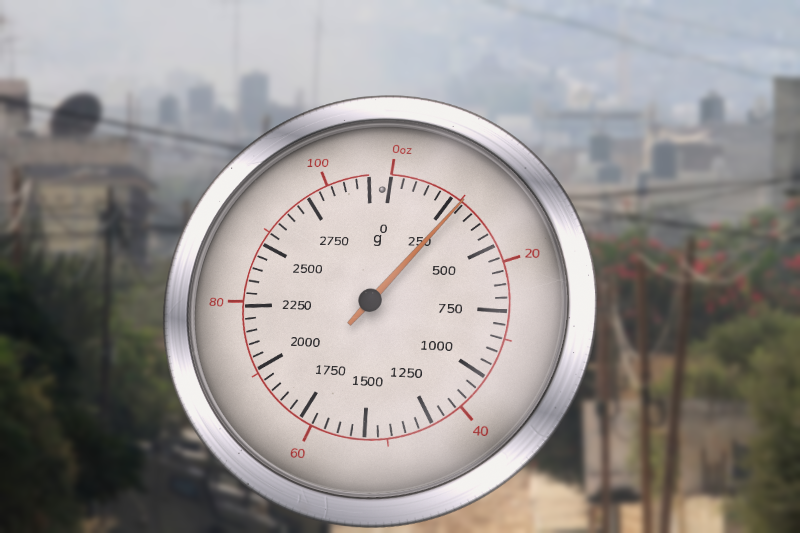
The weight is 300,g
